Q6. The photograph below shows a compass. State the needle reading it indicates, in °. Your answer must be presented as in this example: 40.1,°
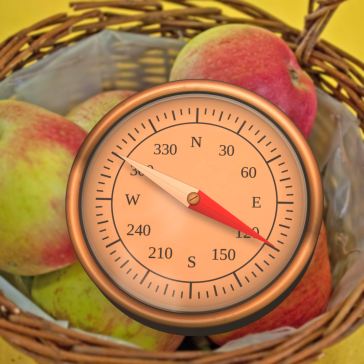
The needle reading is 120,°
